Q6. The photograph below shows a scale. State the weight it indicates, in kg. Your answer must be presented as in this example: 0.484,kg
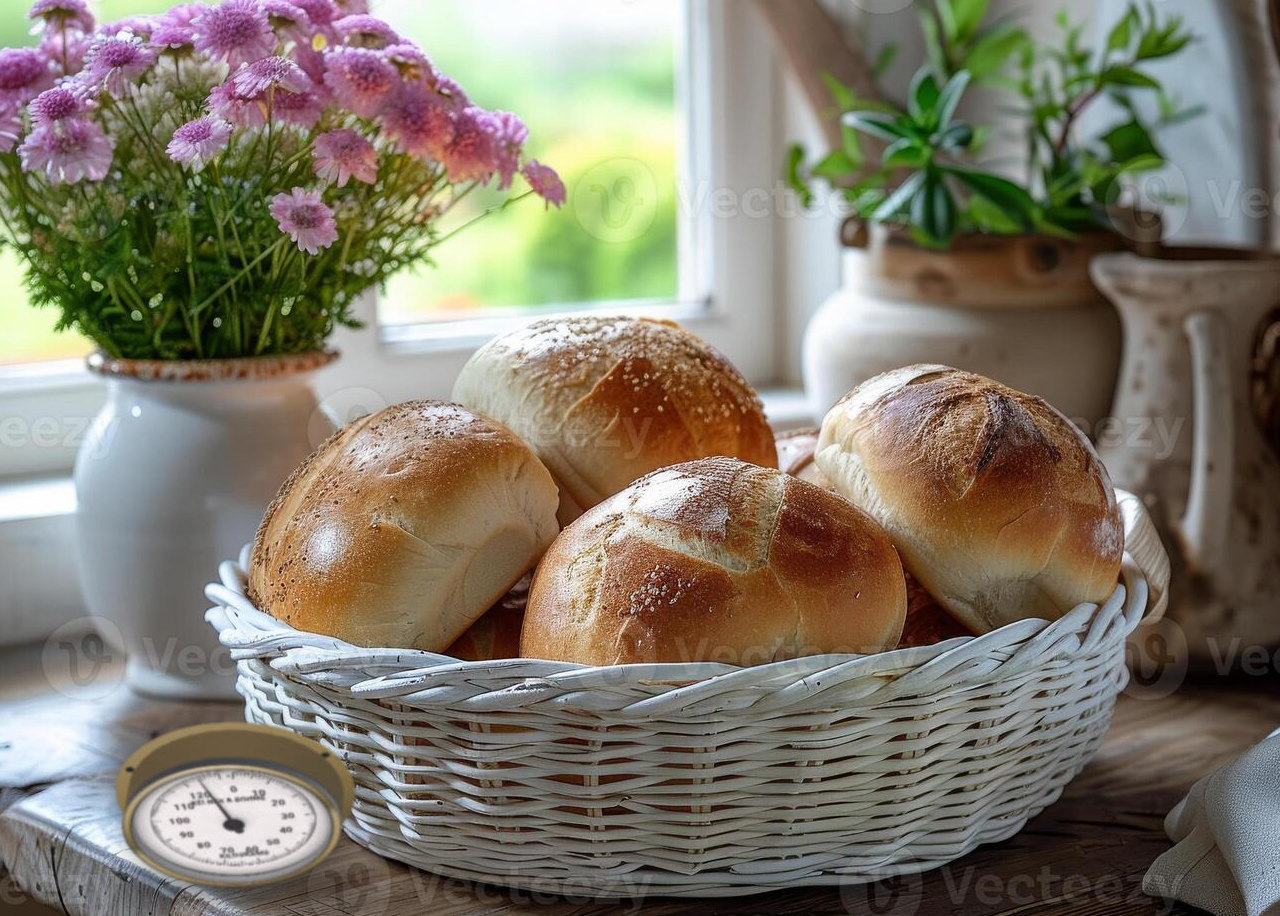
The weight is 125,kg
